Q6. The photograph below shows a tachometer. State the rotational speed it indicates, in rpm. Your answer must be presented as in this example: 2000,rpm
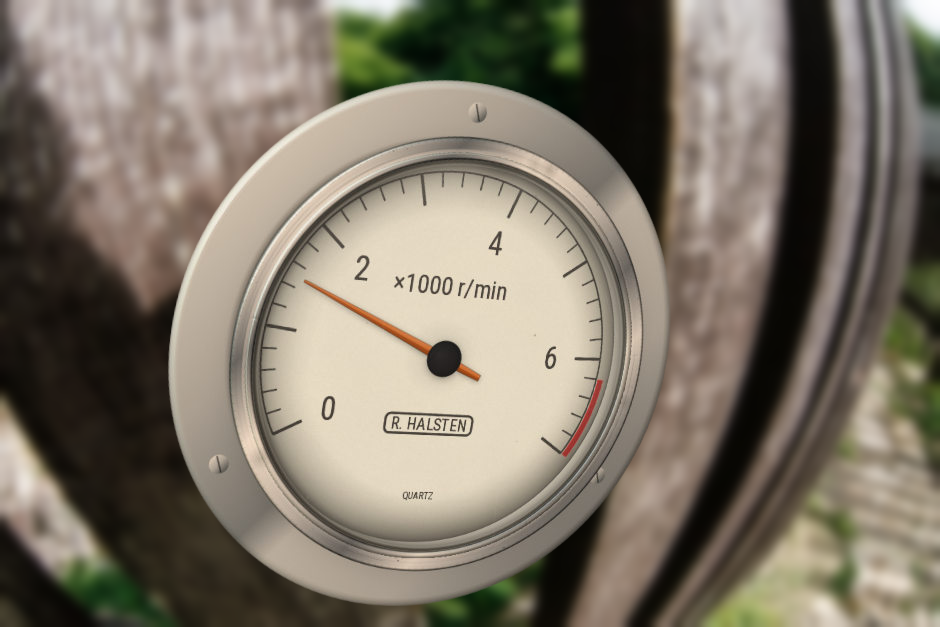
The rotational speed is 1500,rpm
